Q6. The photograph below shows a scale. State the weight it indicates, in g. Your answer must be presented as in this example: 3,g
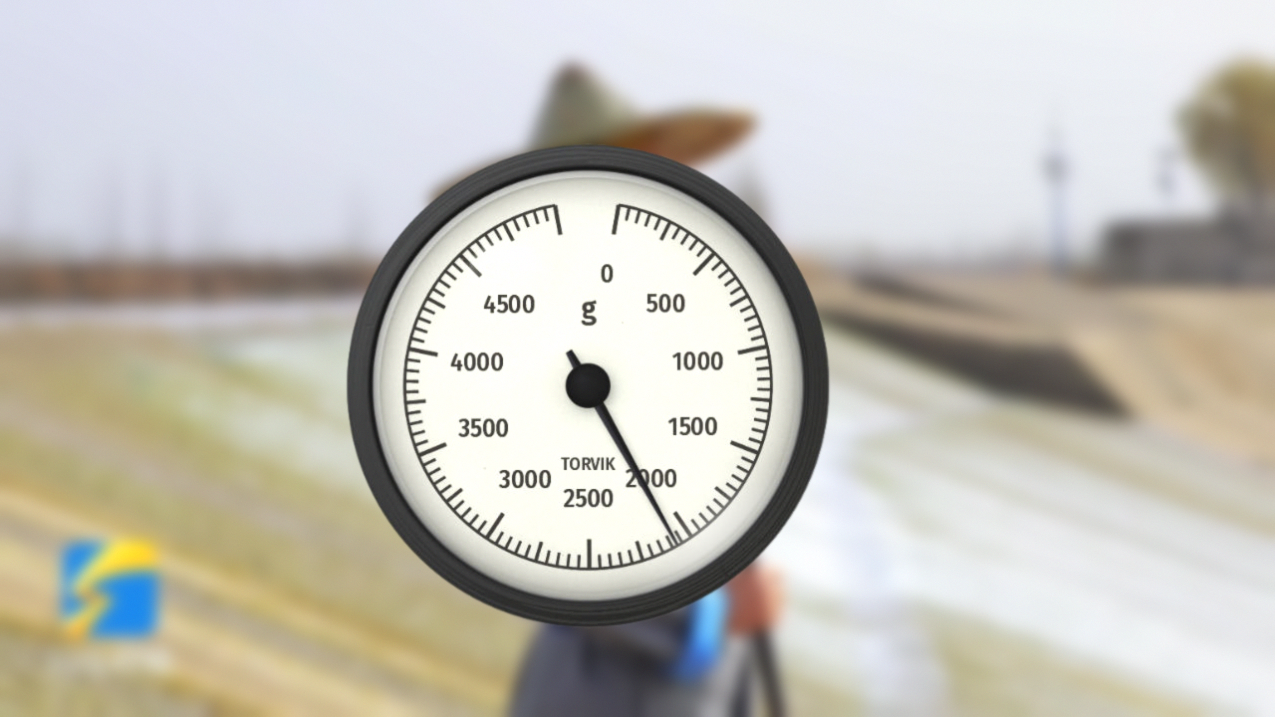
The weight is 2075,g
